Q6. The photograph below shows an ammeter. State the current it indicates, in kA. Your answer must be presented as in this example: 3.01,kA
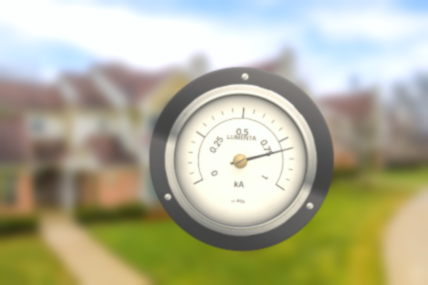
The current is 0.8,kA
